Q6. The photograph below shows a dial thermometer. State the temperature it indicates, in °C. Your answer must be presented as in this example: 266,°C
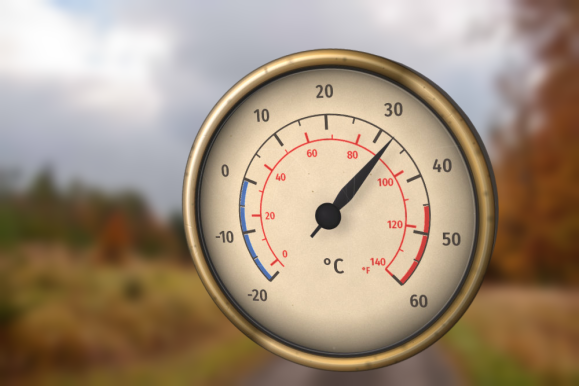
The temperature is 32.5,°C
